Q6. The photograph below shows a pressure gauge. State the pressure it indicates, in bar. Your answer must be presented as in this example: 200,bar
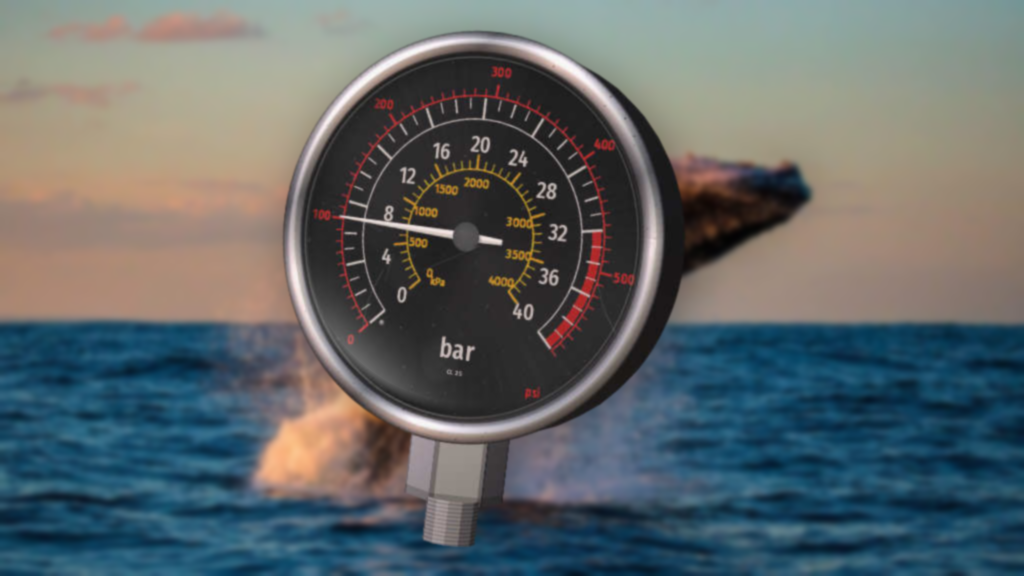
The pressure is 7,bar
